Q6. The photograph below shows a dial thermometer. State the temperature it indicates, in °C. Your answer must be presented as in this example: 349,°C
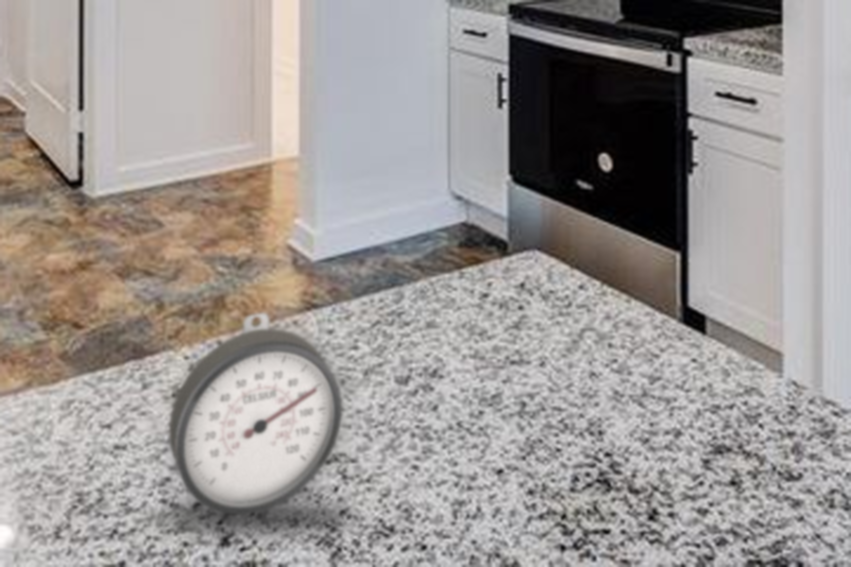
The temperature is 90,°C
